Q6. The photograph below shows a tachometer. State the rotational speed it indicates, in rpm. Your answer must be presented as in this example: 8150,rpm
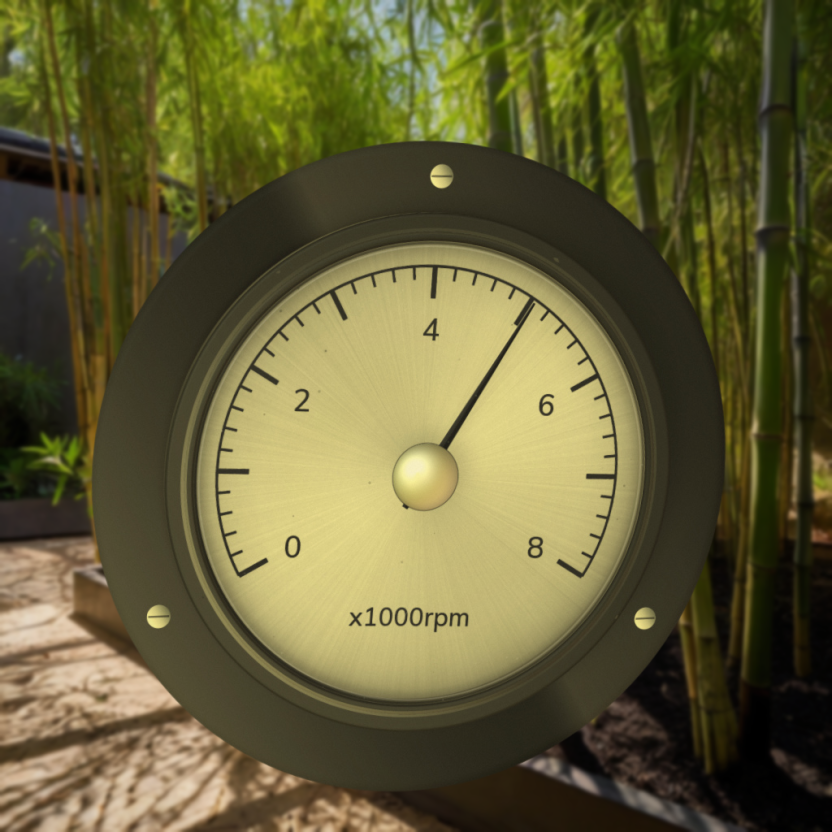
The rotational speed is 5000,rpm
